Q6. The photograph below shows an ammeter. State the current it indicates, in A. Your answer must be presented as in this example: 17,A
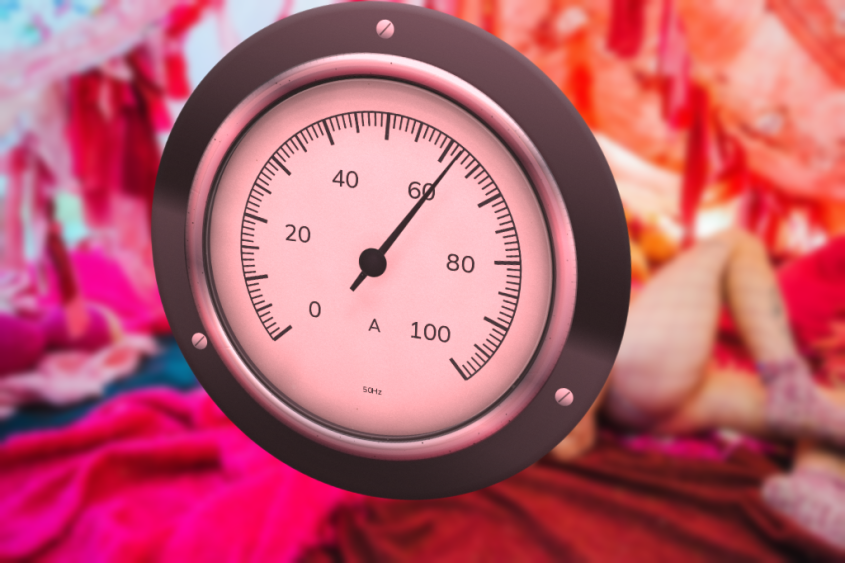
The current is 62,A
